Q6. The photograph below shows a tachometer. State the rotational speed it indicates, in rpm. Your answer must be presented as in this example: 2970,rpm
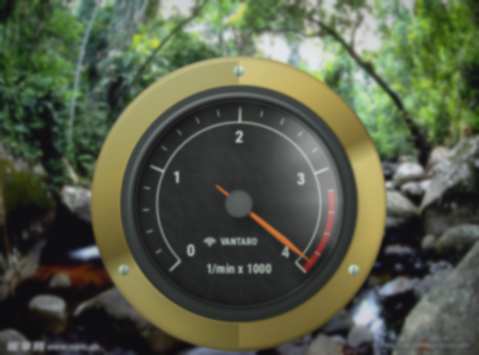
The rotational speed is 3900,rpm
